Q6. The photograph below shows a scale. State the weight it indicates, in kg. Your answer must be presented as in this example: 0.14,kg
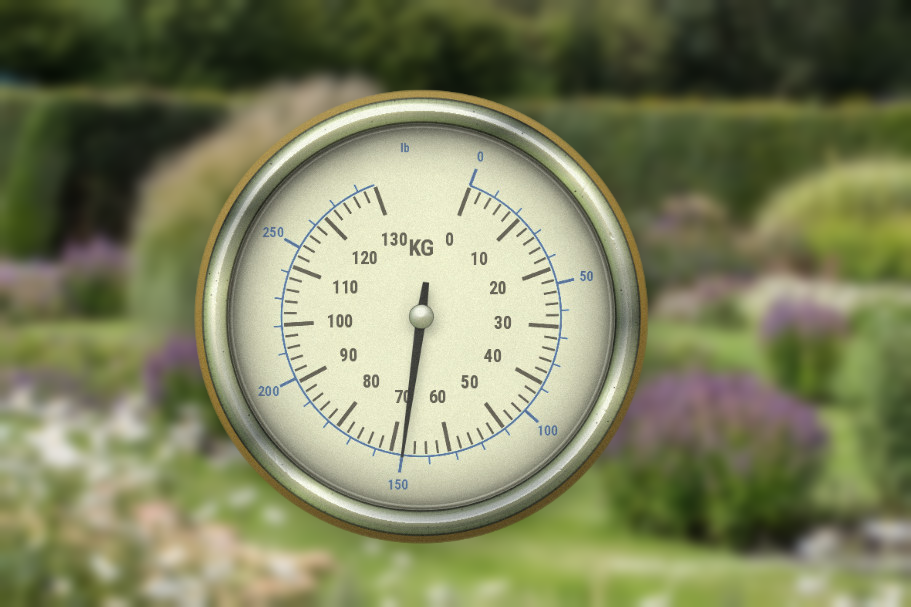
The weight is 68,kg
